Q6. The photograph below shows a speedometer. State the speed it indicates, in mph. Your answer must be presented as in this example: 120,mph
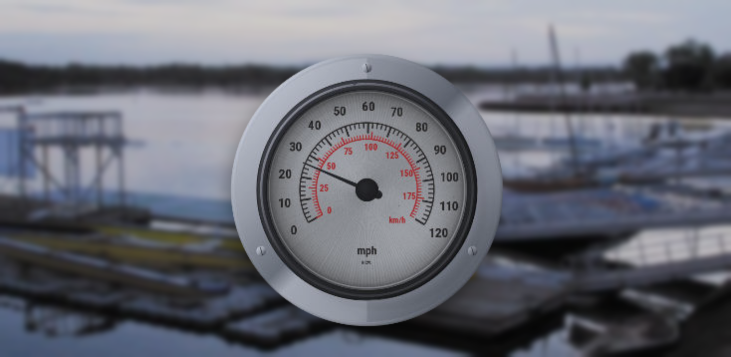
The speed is 26,mph
